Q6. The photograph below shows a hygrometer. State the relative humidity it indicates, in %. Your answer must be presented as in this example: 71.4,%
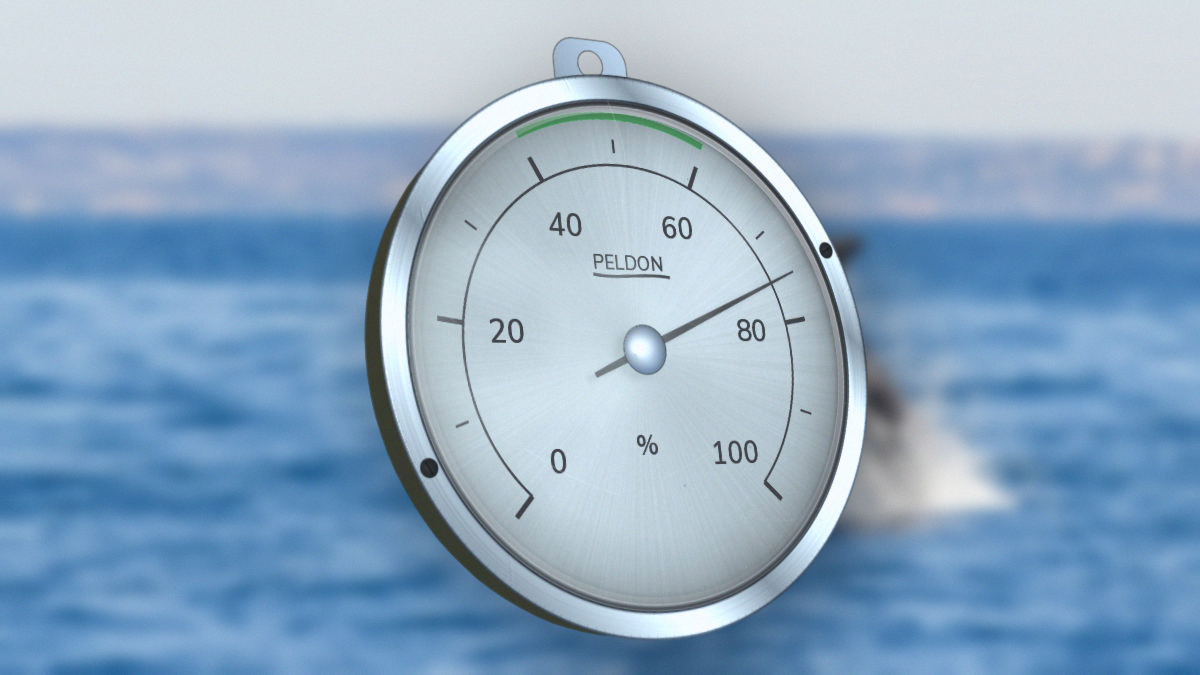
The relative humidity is 75,%
